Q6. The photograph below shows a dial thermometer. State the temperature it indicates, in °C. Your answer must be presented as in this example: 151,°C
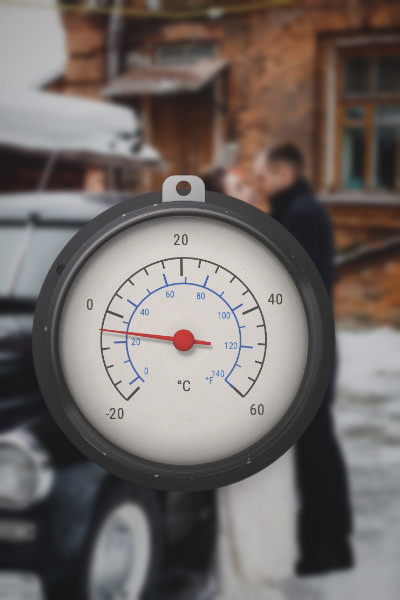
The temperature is -4,°C
